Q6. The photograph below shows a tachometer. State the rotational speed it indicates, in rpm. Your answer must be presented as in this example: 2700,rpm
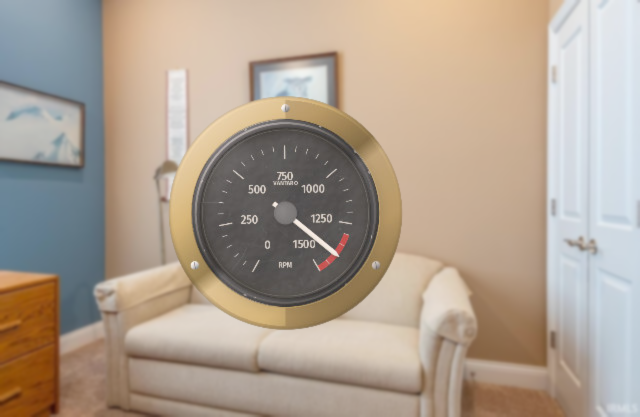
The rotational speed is 1400,rpm
